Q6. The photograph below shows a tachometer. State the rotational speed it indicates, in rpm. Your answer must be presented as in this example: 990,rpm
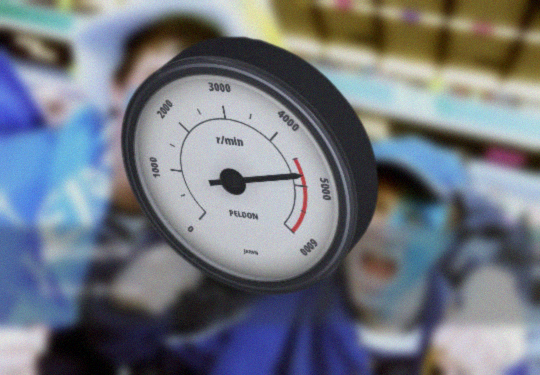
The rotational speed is 4750,rpm
